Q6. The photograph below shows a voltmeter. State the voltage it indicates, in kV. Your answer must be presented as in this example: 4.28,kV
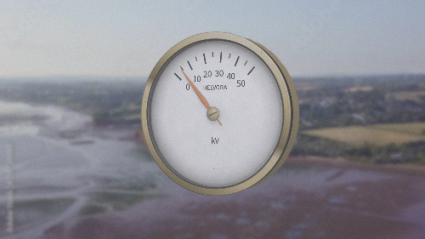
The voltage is 5,kV
